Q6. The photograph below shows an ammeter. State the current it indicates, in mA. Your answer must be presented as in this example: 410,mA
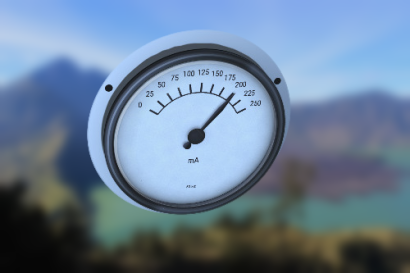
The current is 200,mA
